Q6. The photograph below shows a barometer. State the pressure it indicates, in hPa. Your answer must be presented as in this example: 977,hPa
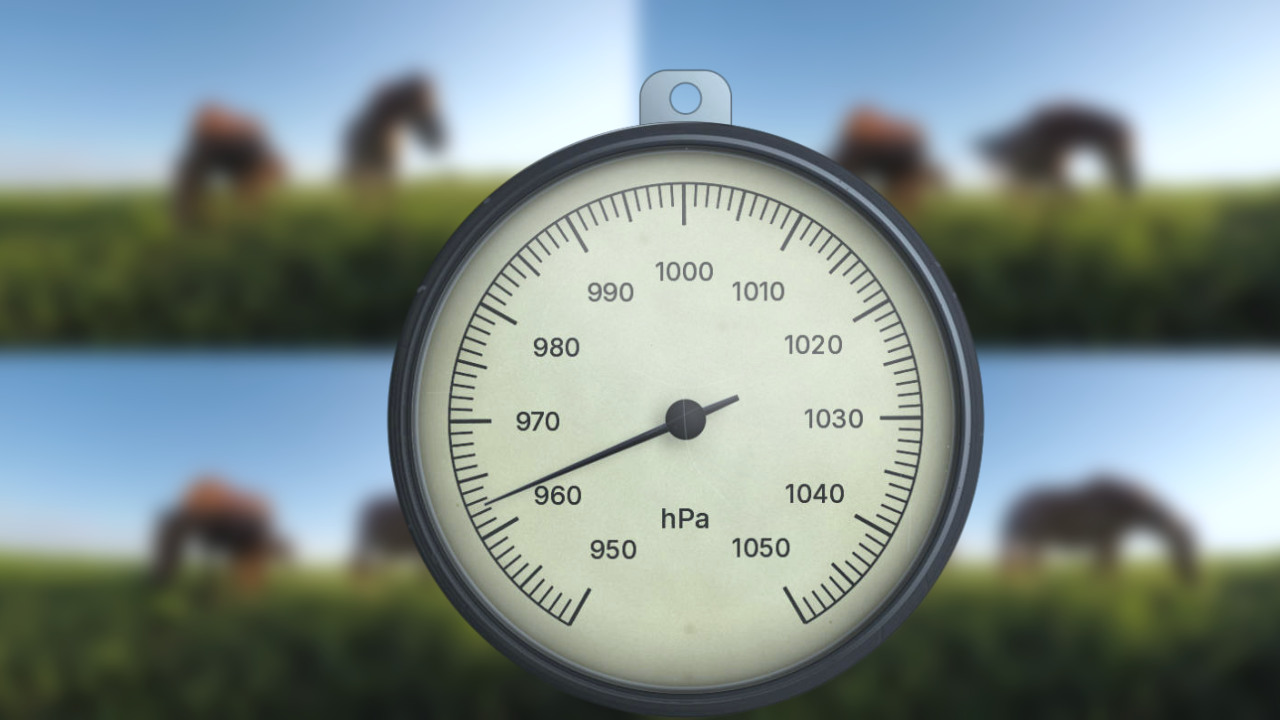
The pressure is 962.5,hPa
